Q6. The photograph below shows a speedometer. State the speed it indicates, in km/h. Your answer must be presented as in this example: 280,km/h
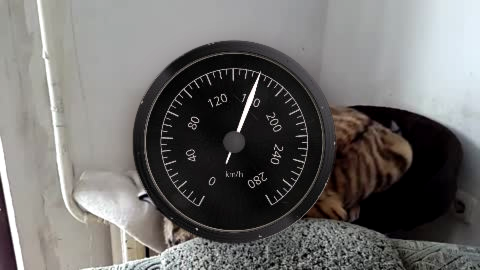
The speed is 160,km/h
